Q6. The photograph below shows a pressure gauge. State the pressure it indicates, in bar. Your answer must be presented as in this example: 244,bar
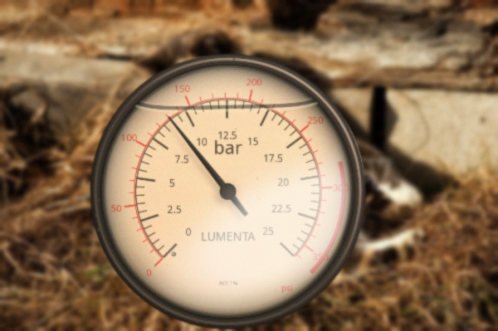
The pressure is 9,bar
